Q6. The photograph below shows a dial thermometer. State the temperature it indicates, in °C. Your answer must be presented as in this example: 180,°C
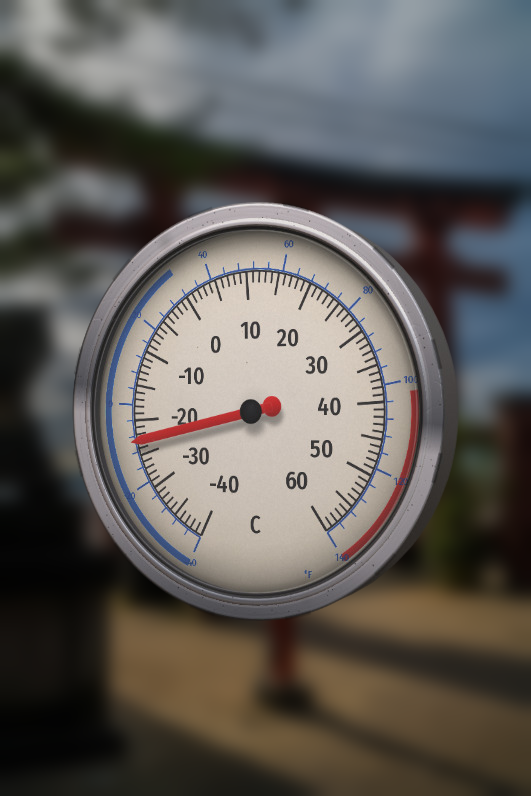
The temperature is -23,°C
